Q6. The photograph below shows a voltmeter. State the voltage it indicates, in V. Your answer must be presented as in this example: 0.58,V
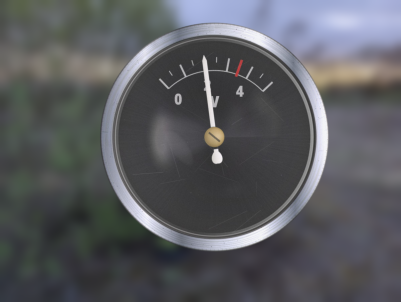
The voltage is 2,V
